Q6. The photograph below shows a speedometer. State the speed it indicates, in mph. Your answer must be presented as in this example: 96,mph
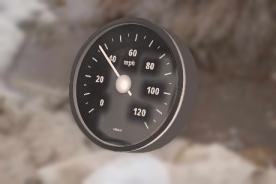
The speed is 37.5,mph
